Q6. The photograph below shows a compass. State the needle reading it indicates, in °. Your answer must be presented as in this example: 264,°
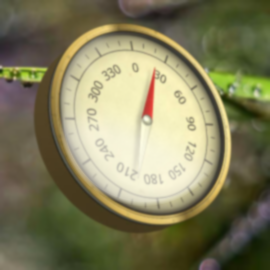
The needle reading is 20,°
